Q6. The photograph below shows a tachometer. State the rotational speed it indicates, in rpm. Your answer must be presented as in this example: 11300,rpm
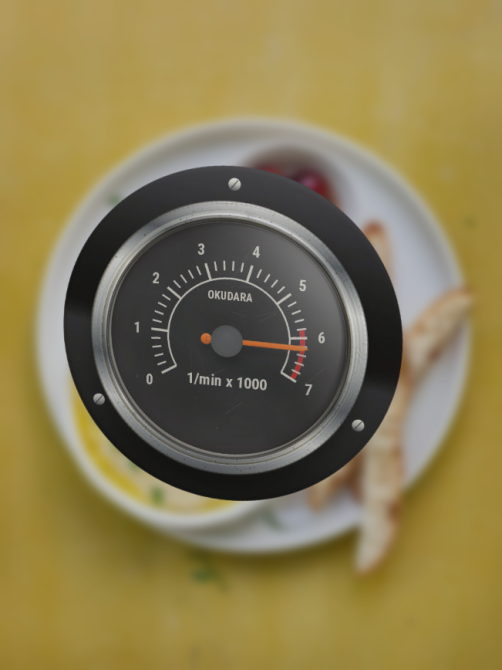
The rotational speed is 6200,rpm
